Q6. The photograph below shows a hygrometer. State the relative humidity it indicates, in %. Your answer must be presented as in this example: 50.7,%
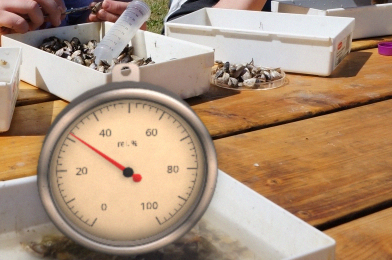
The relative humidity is 32,%
